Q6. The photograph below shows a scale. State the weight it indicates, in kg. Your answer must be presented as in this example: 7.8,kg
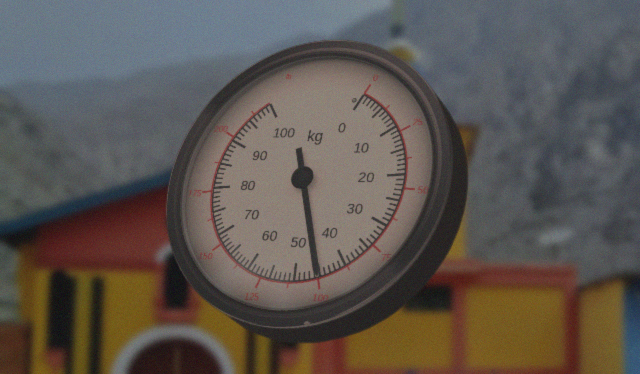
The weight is 45,kg
